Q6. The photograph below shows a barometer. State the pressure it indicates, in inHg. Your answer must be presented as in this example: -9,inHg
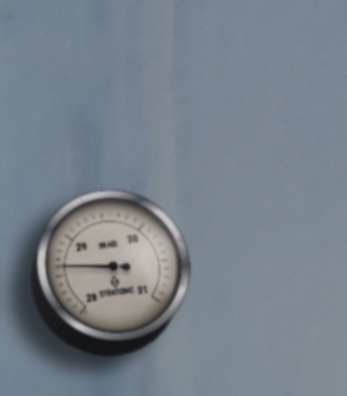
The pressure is 28.6,inHg
